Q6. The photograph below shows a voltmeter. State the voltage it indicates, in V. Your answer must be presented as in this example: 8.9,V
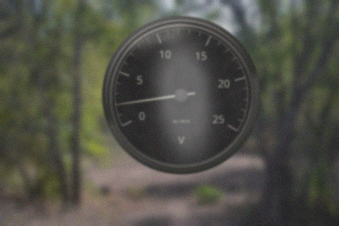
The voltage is 2,V
